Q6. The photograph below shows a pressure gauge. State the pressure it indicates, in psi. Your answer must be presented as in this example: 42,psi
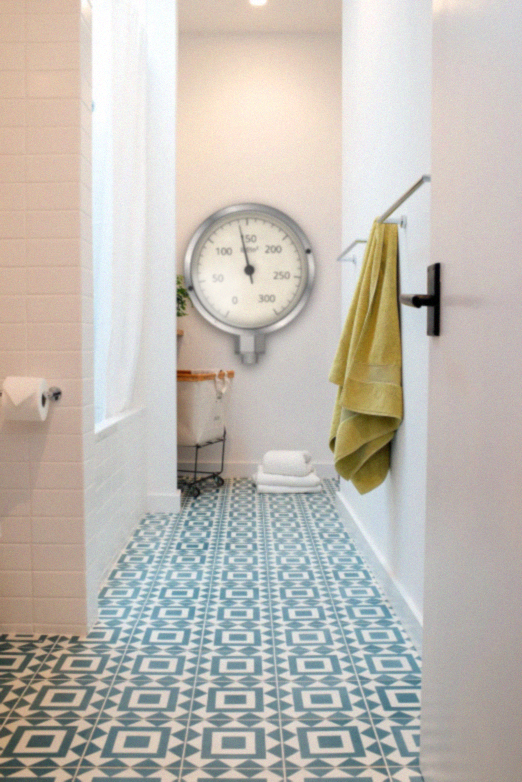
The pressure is 140,psi
